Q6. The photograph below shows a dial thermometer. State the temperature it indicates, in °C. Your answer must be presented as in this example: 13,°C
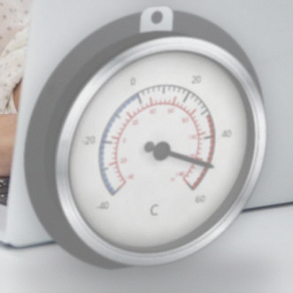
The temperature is 50,°C
